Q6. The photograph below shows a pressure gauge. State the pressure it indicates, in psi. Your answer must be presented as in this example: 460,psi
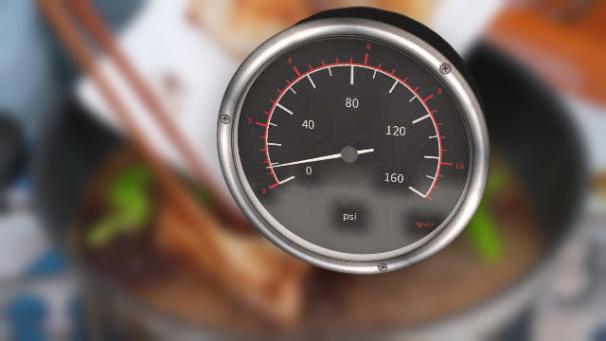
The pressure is 10,psi
